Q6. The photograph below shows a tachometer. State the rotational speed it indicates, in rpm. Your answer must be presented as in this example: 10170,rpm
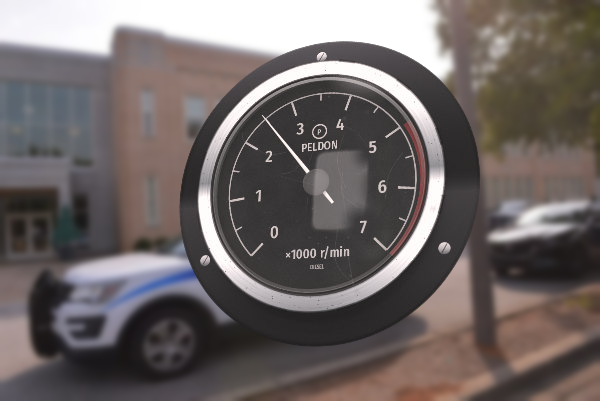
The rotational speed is 2500,rpm
